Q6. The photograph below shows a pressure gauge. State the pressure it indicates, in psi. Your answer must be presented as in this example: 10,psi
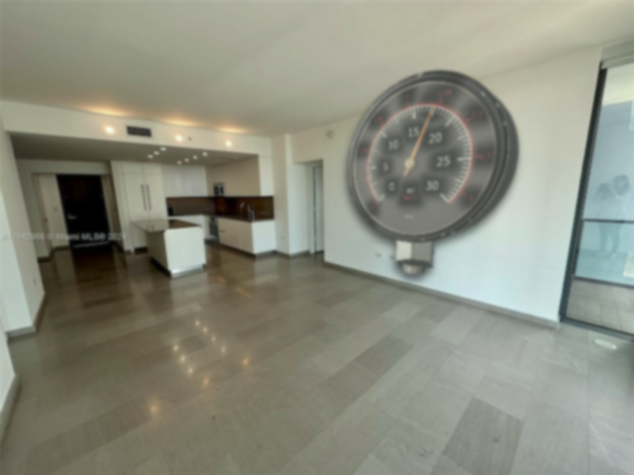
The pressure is 17.5,psi
